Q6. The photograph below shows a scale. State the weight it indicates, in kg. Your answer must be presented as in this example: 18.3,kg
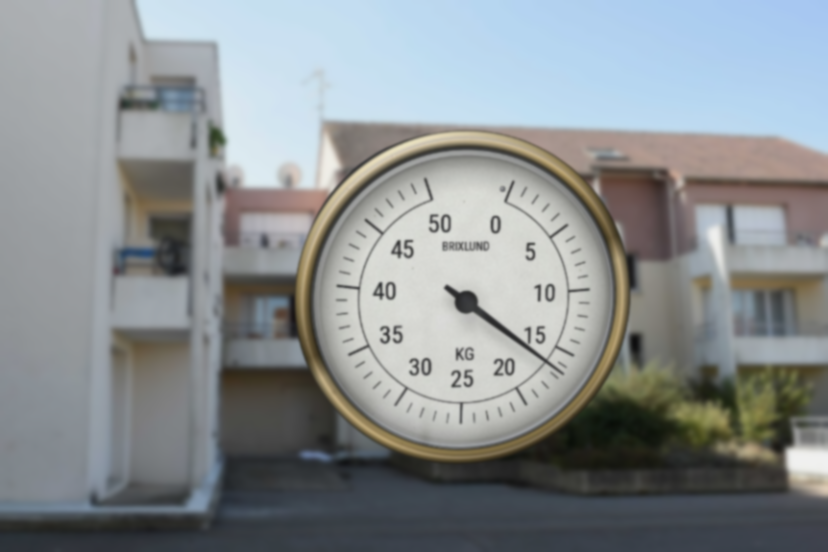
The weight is 16.5,kg
